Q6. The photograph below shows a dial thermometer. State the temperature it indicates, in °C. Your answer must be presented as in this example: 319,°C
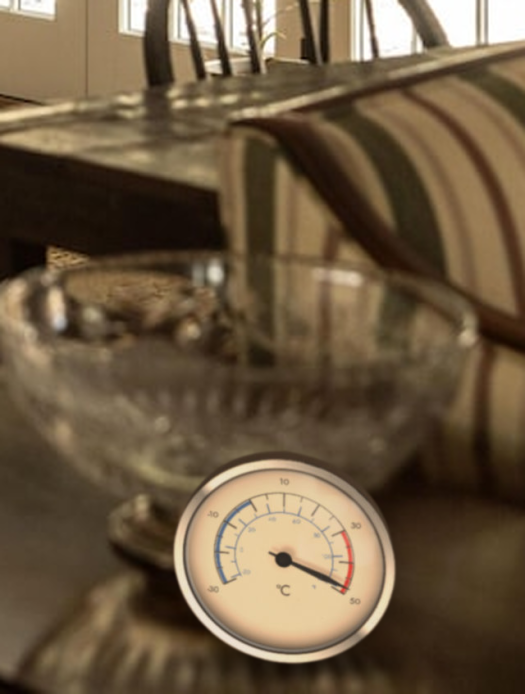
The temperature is 47.5,°C
